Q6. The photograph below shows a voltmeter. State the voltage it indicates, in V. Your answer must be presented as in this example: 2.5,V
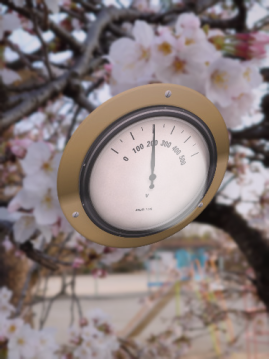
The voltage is 200,V
